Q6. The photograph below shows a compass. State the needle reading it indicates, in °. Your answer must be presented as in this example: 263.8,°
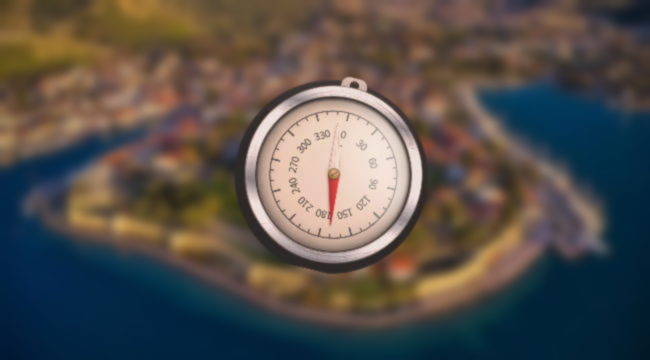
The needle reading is 170,°
